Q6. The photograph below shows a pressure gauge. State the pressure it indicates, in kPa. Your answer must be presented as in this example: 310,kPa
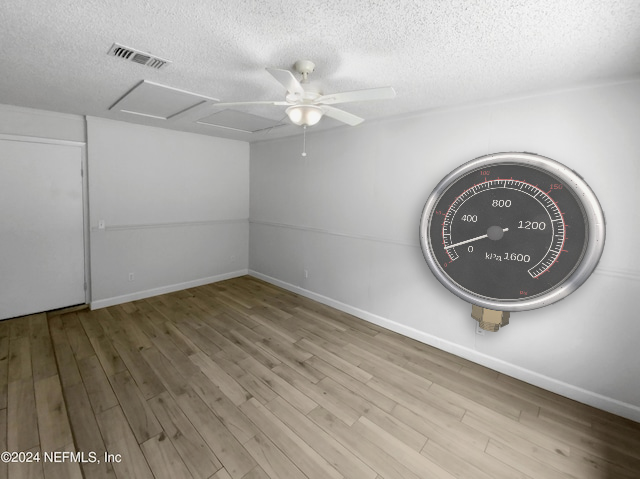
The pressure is 100,kPa
